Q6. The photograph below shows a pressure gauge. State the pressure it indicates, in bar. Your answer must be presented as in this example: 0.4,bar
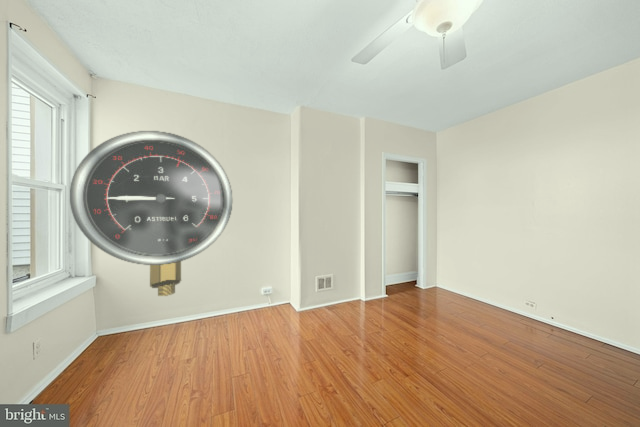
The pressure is 1,bar
